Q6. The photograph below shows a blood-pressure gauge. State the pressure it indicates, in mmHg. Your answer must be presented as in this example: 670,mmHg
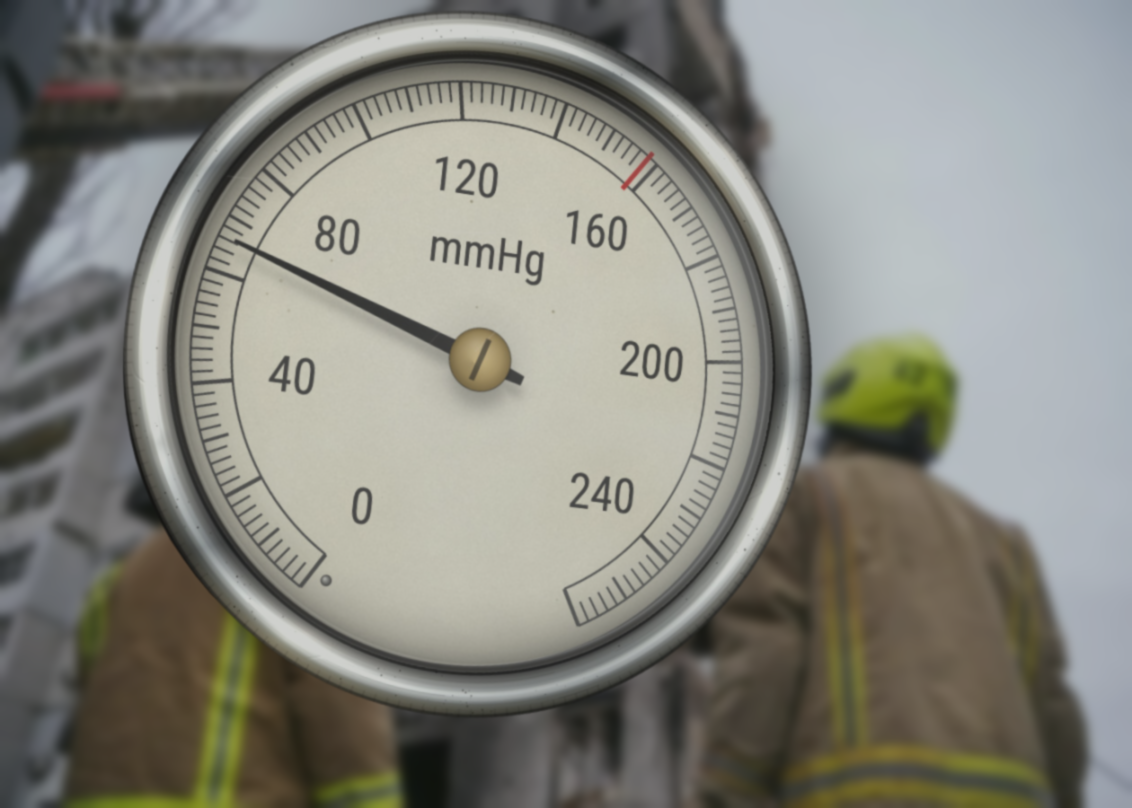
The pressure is 66,mmHg
